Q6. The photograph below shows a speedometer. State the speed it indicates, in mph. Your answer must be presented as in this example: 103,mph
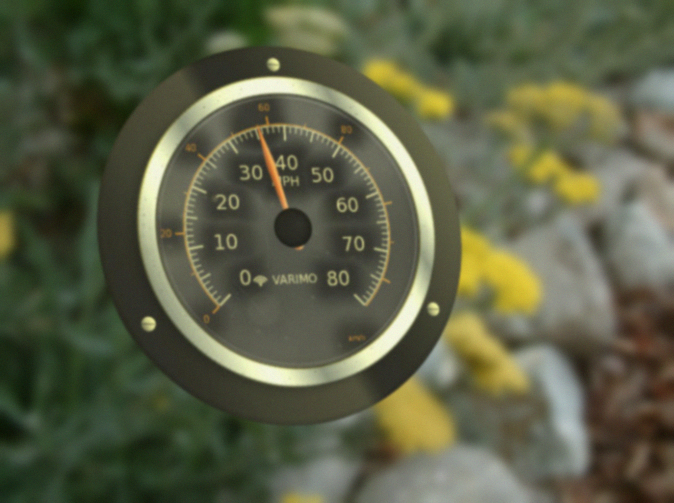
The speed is 35,mph
